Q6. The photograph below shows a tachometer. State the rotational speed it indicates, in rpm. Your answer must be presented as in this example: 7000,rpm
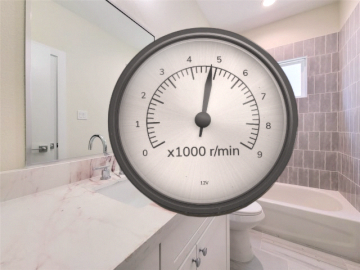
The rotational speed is 4800,rpm
